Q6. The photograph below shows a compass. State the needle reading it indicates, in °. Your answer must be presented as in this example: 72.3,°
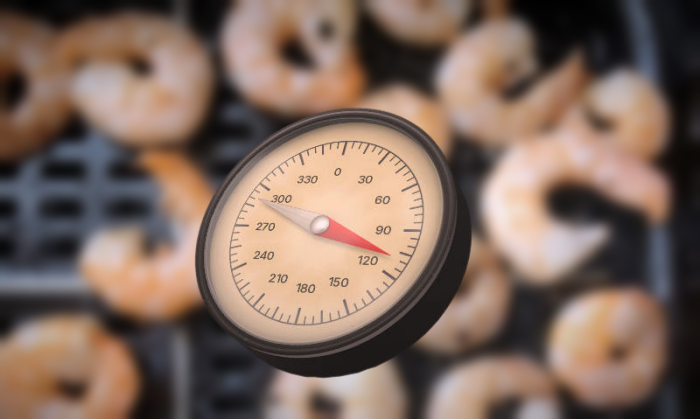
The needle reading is 110,°
